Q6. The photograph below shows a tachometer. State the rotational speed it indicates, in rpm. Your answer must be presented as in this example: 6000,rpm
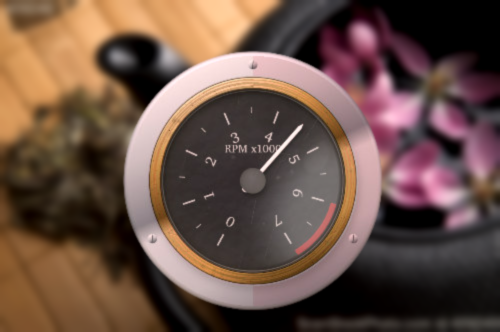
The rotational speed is 4500,rpm
